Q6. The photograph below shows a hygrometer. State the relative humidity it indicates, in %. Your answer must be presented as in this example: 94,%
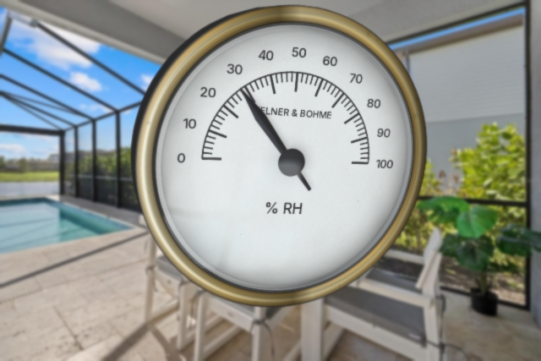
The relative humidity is 28,%
